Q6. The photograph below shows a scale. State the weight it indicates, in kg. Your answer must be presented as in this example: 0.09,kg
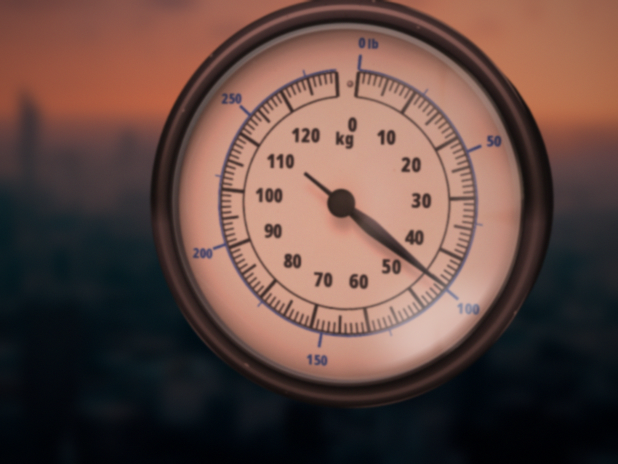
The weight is 45,kg
